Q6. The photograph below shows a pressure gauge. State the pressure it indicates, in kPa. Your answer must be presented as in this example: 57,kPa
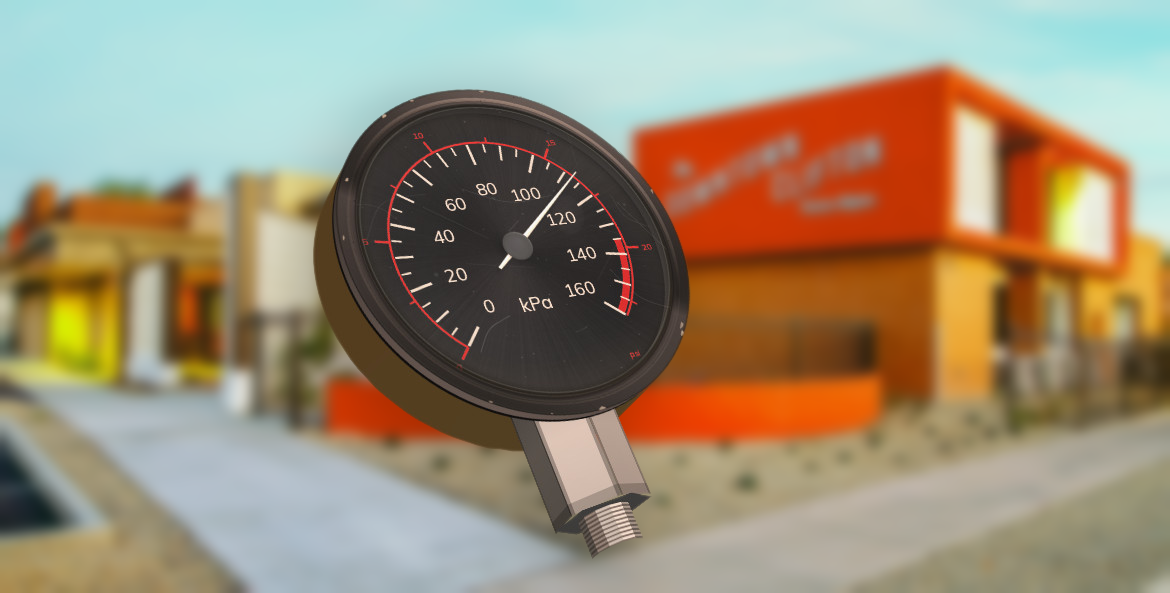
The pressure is 112.5,kPa
